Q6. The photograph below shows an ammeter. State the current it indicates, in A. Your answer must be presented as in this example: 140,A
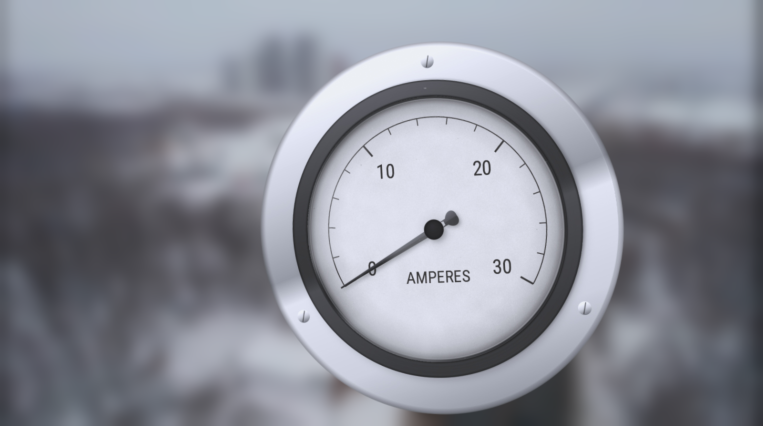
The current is 0,A
